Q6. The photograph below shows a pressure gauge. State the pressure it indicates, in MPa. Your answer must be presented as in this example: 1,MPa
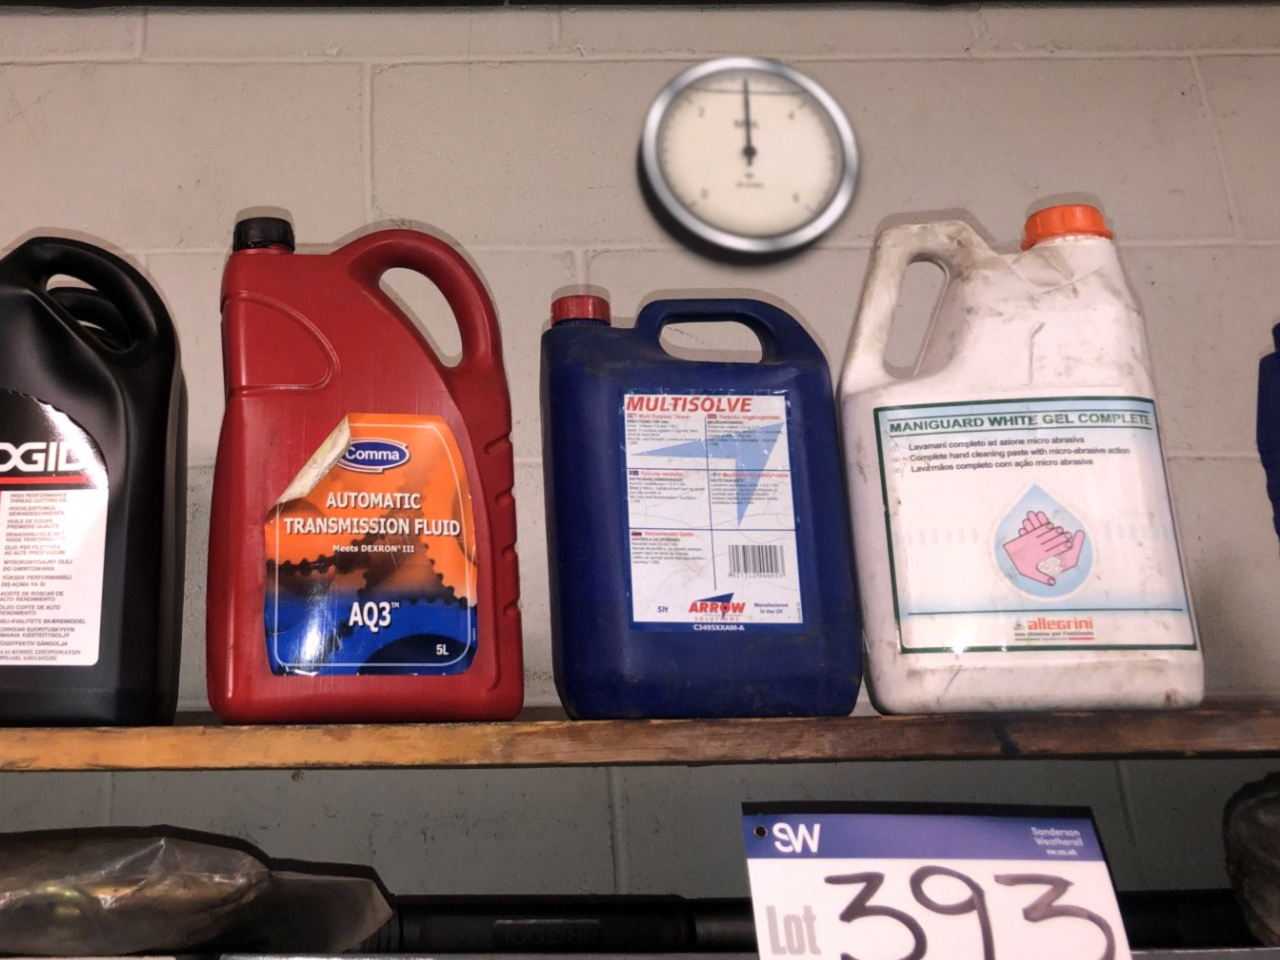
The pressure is 3,MPa
